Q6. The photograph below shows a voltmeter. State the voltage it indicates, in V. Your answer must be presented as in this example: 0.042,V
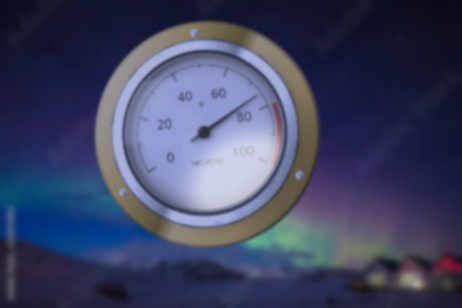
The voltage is 75,V
